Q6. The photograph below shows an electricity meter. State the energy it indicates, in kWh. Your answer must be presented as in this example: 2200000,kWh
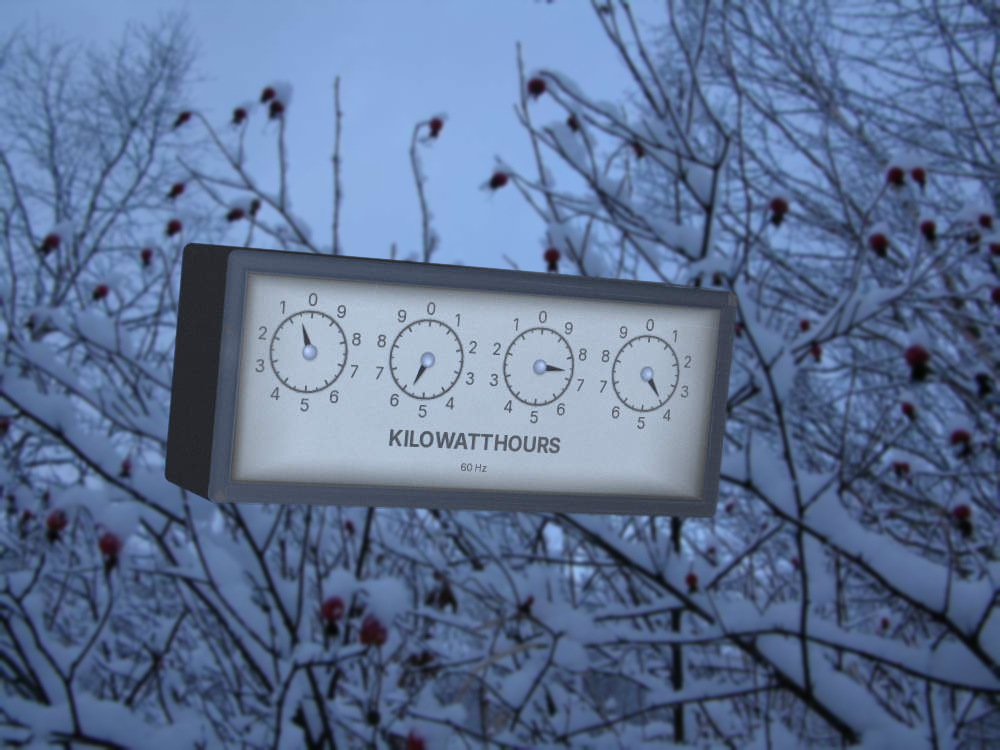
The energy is 574,kWh
